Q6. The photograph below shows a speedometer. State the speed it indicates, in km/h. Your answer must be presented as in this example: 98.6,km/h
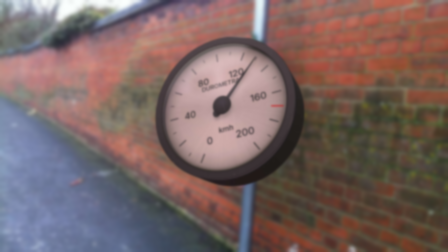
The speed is 130,km/h
